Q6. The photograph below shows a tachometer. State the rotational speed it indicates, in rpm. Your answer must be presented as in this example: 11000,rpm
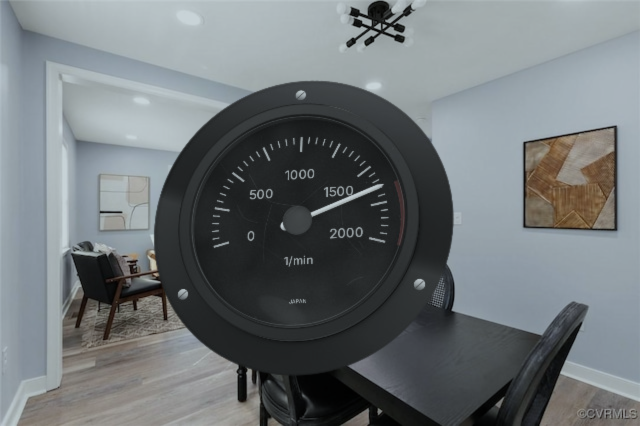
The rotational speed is 1650,rpm
